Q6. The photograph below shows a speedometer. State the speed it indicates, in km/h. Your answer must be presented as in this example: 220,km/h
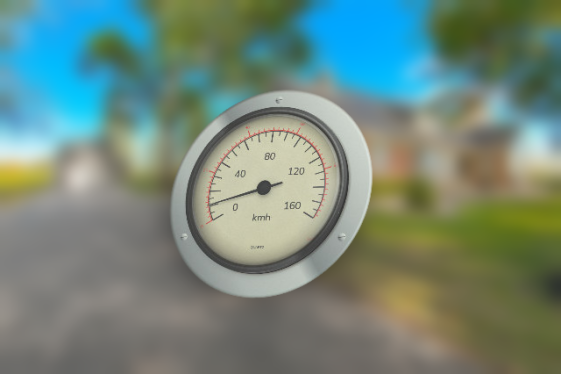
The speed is 10,km/h
